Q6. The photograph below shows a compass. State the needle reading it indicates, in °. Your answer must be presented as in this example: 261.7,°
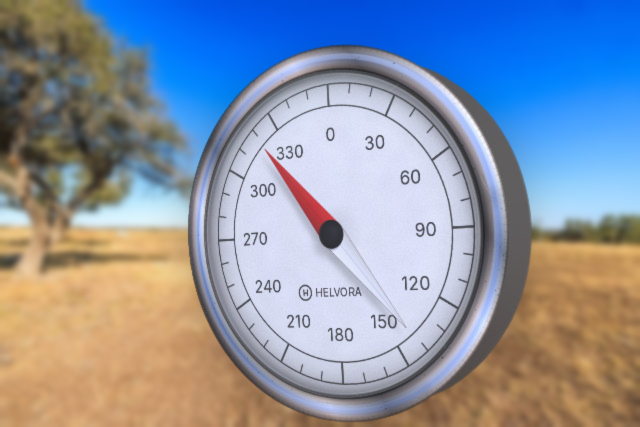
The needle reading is 320,°
